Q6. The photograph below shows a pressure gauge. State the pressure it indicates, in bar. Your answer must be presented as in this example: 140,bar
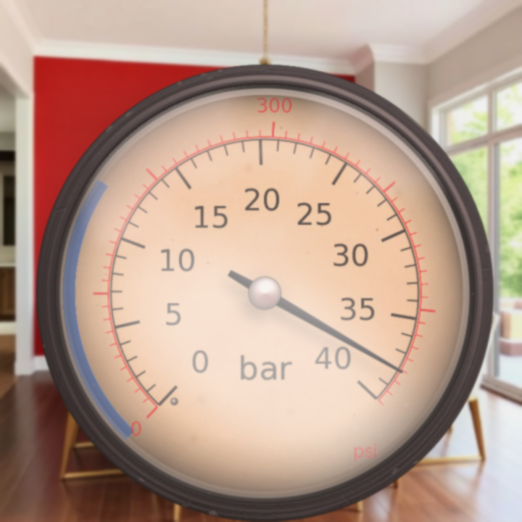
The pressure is 38,bar
